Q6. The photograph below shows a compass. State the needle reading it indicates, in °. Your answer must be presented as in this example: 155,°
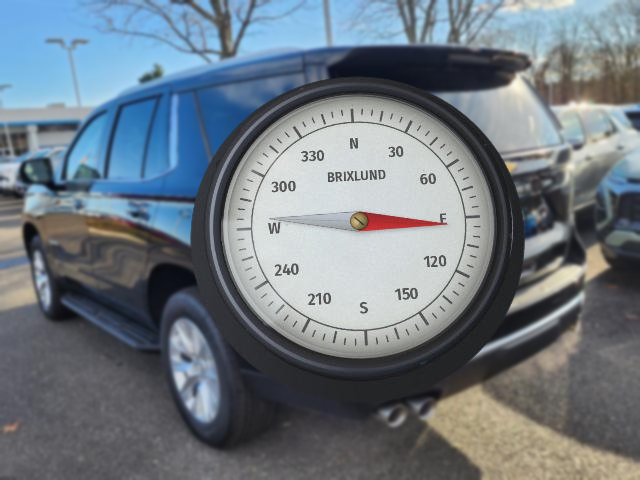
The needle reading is 95,°
